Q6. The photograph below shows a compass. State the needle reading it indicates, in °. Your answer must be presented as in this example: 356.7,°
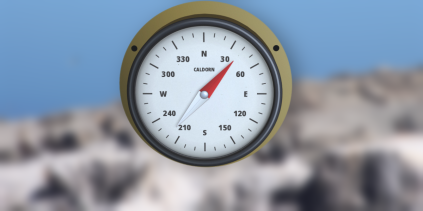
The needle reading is 40,°
